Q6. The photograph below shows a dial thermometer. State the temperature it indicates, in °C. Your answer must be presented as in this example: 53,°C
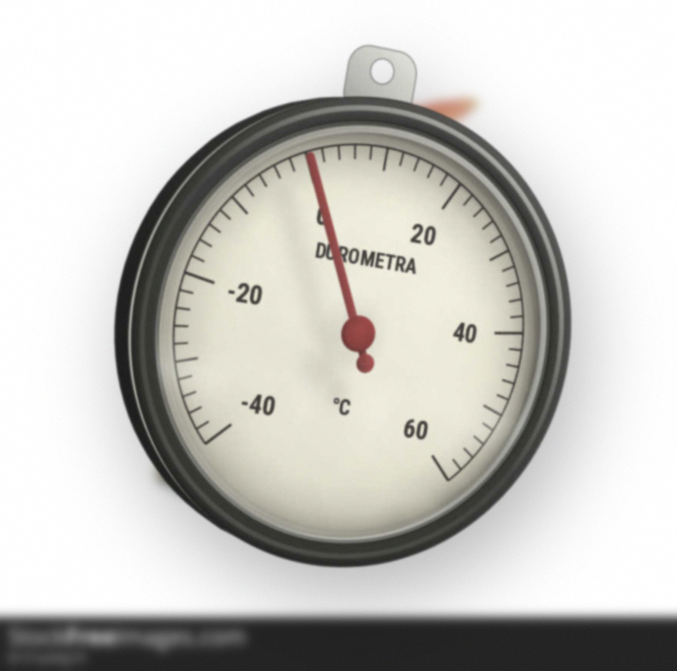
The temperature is 0,°C
